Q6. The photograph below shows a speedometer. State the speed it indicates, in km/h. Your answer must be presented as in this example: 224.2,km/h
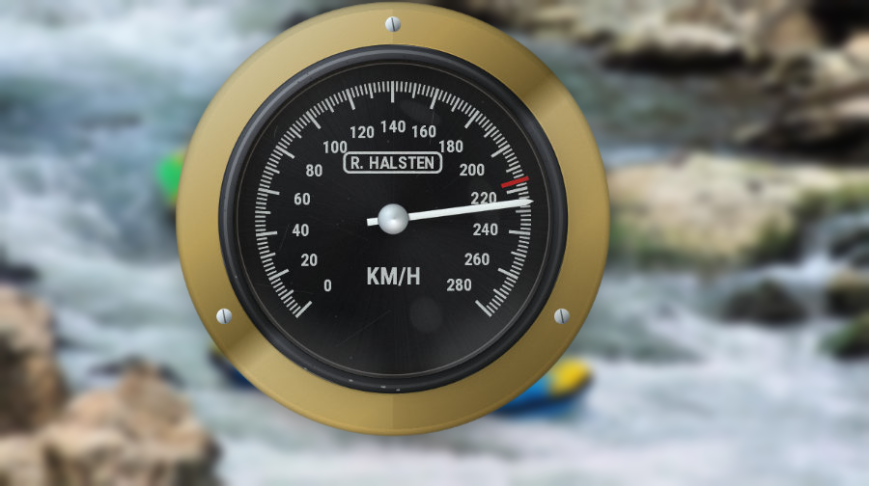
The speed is 226,km/h
